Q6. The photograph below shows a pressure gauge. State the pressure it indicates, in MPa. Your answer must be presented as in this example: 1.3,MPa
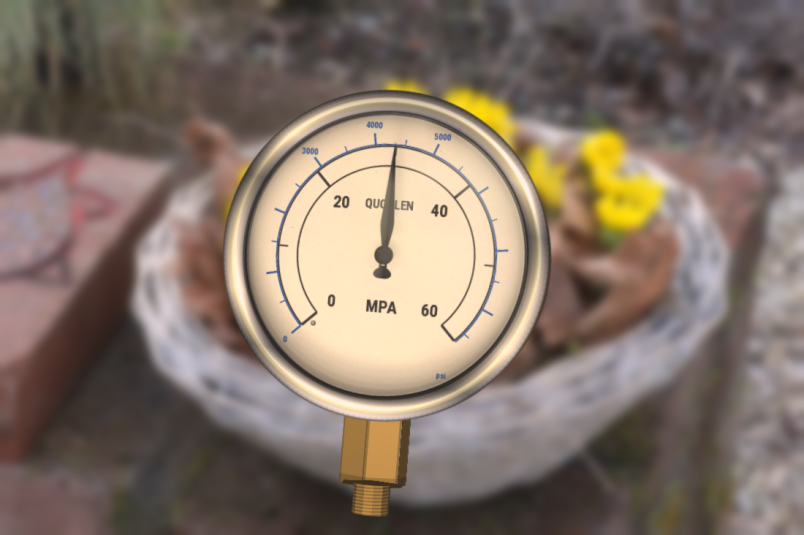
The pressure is 30,MPa
